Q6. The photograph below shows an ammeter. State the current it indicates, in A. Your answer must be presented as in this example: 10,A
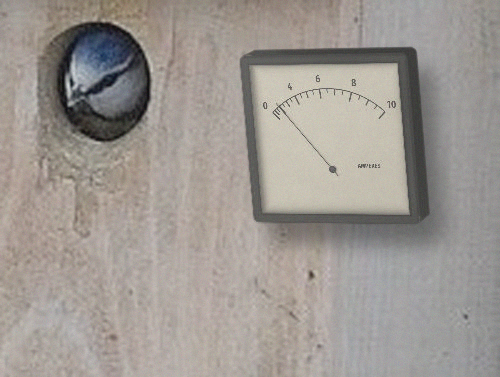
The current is 2,A
